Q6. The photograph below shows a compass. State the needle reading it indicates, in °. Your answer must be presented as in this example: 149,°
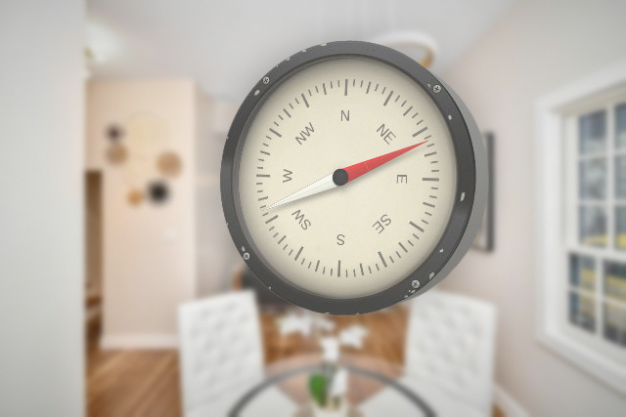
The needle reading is 67.5,°
